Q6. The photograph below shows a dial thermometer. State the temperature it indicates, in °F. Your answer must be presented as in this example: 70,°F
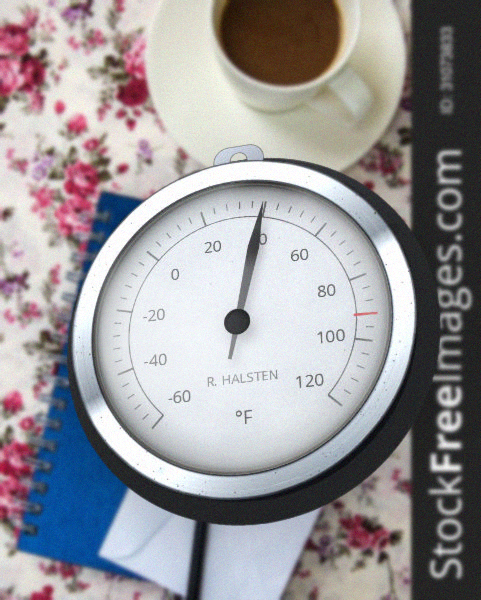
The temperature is 40,°F
